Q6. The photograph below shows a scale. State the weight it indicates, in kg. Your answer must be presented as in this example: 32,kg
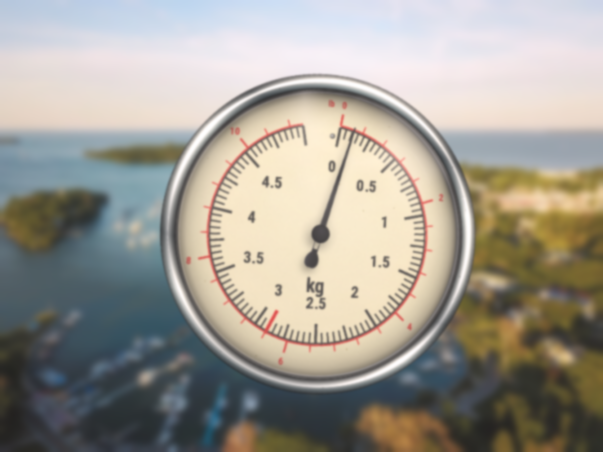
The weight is 0.1,kg
